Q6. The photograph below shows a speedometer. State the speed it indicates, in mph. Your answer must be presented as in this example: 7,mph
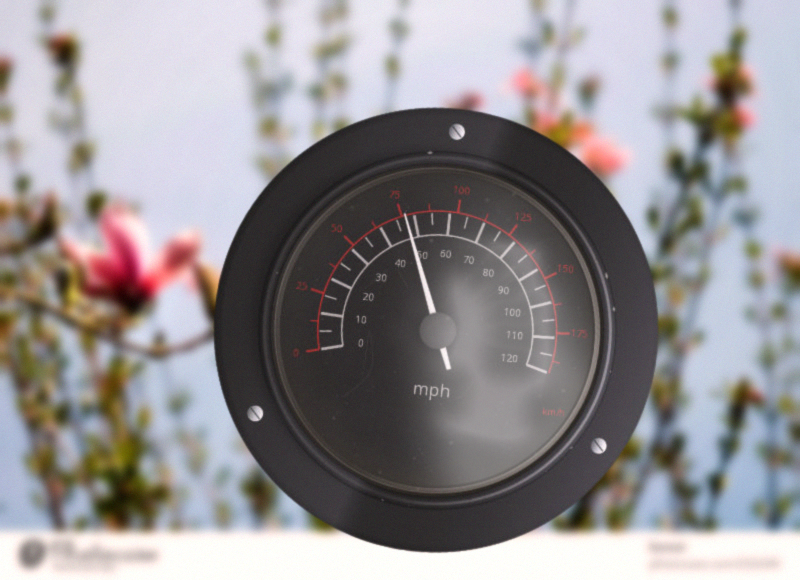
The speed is 47.5,mph
